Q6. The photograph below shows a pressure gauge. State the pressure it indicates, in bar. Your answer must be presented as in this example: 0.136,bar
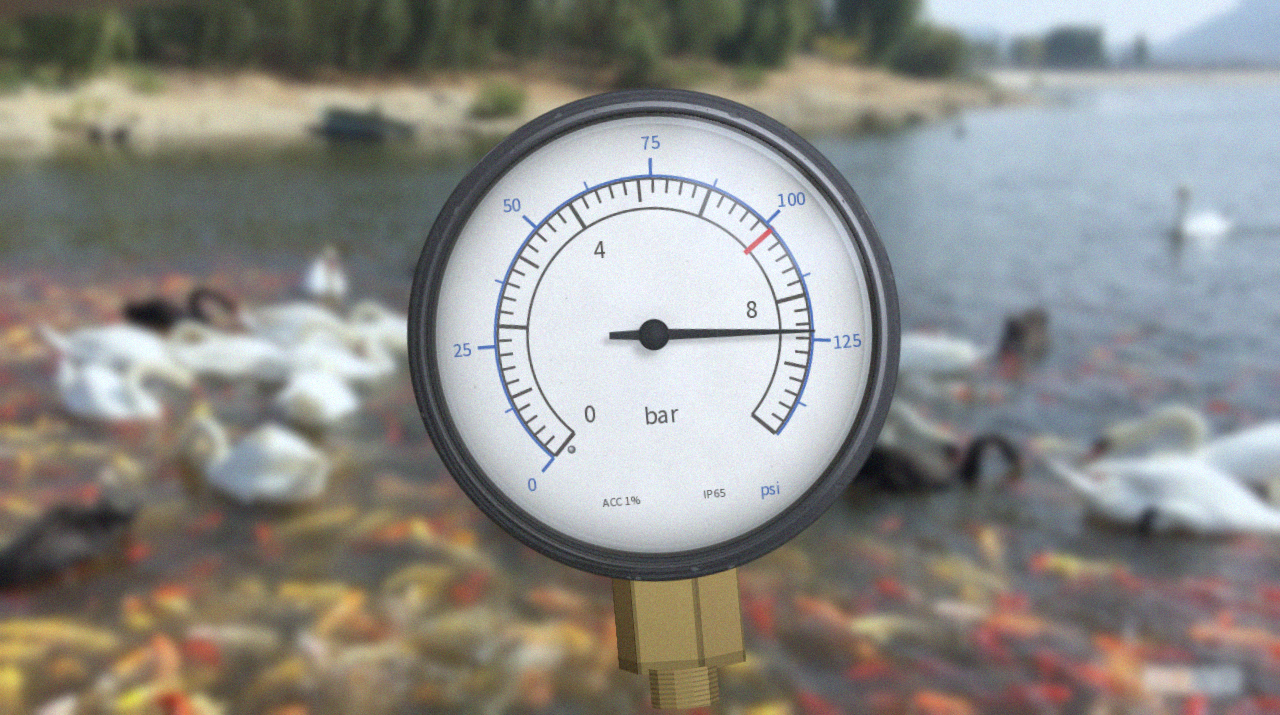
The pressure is 8.5,bar
